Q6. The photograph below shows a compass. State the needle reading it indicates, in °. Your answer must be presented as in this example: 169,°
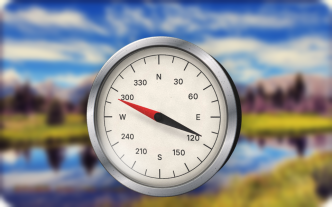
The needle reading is 292.5,°
